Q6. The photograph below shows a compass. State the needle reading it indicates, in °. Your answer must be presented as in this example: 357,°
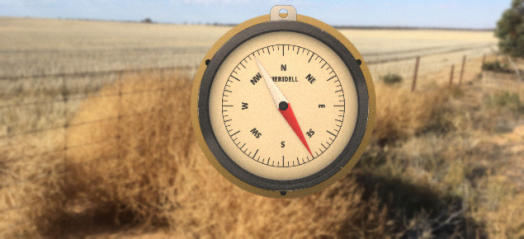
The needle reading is 150,°
